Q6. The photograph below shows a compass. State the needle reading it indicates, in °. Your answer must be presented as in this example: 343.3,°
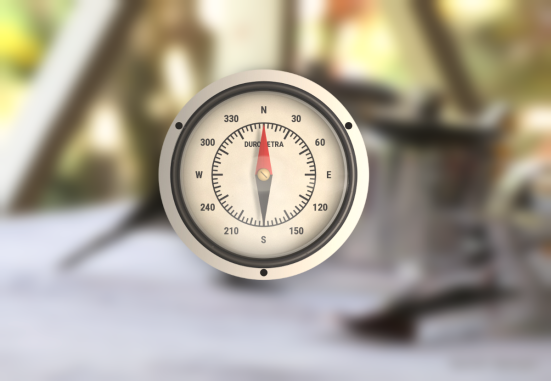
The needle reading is 0,°
